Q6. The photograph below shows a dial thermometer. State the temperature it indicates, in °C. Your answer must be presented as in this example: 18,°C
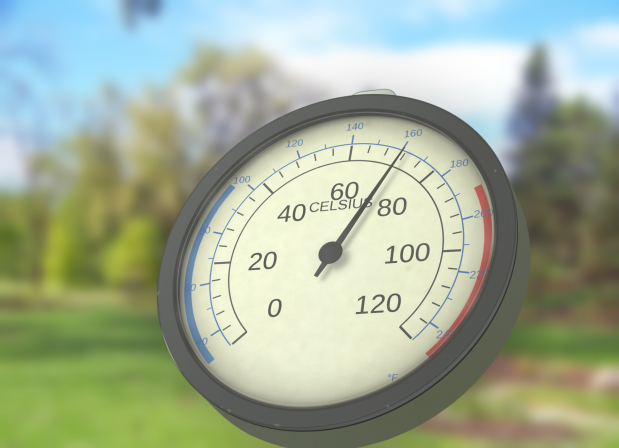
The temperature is 72,°C
